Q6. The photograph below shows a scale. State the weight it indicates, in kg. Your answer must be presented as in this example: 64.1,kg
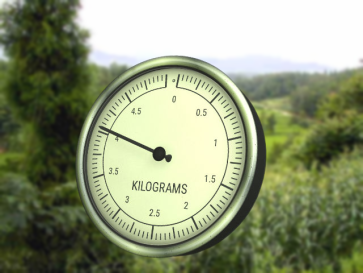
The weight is 4.05,kg
